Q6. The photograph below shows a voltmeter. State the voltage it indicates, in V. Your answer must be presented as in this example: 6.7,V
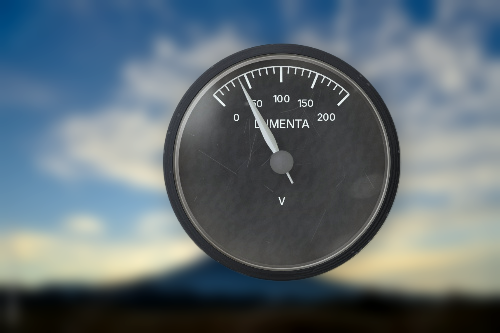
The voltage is 40,V
